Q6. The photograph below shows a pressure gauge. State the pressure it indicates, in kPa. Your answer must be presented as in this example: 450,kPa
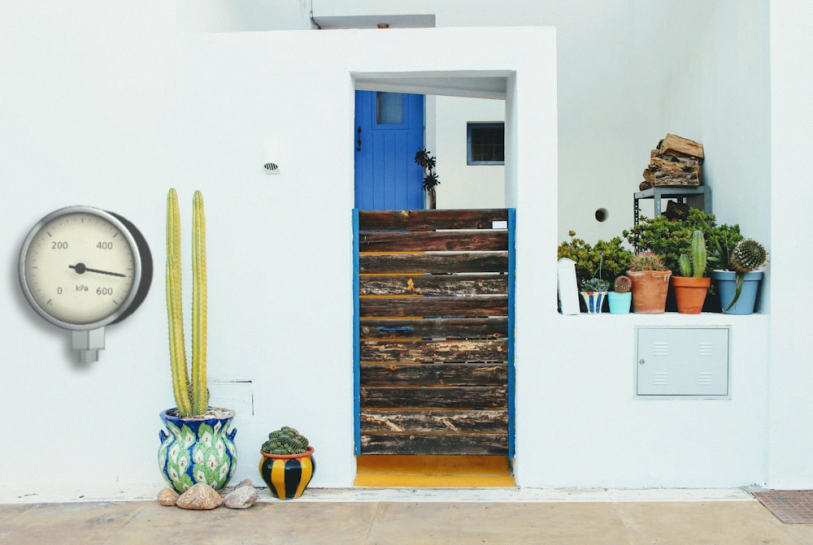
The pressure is 520,kPa
